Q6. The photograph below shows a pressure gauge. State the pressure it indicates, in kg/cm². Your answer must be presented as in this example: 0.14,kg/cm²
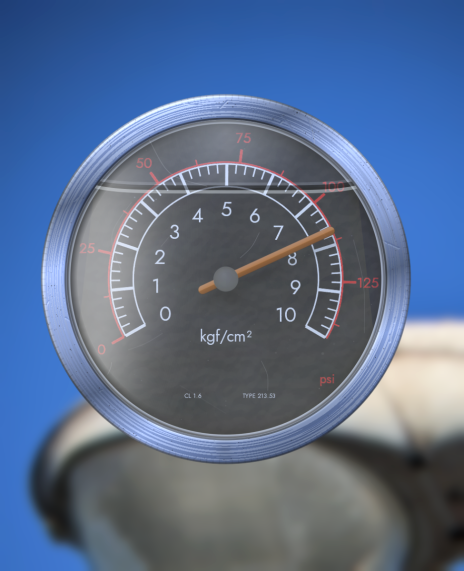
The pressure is 7.7,kg/cm²
